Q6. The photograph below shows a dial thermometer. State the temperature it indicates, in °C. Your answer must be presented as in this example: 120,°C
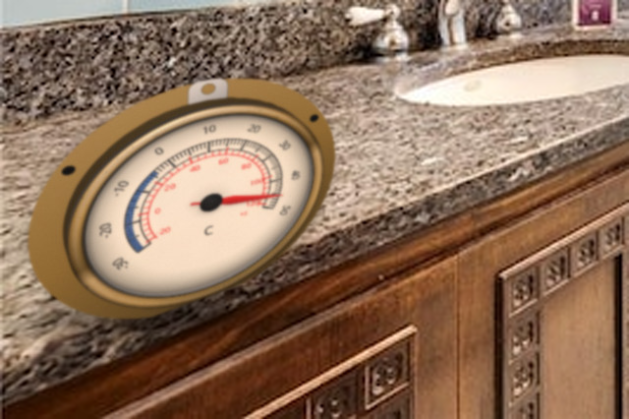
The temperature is 45,°C
